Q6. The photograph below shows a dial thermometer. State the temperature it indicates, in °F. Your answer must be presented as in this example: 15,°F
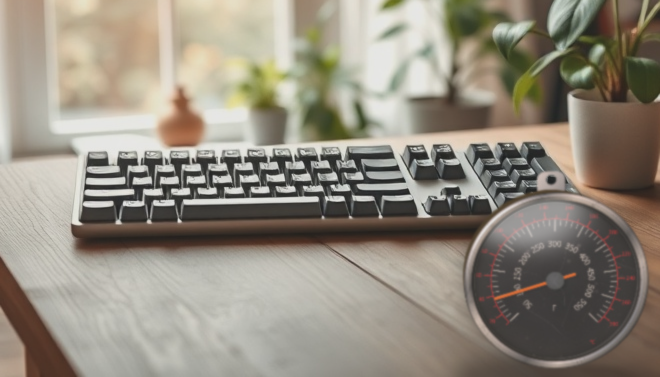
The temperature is 100,°F
